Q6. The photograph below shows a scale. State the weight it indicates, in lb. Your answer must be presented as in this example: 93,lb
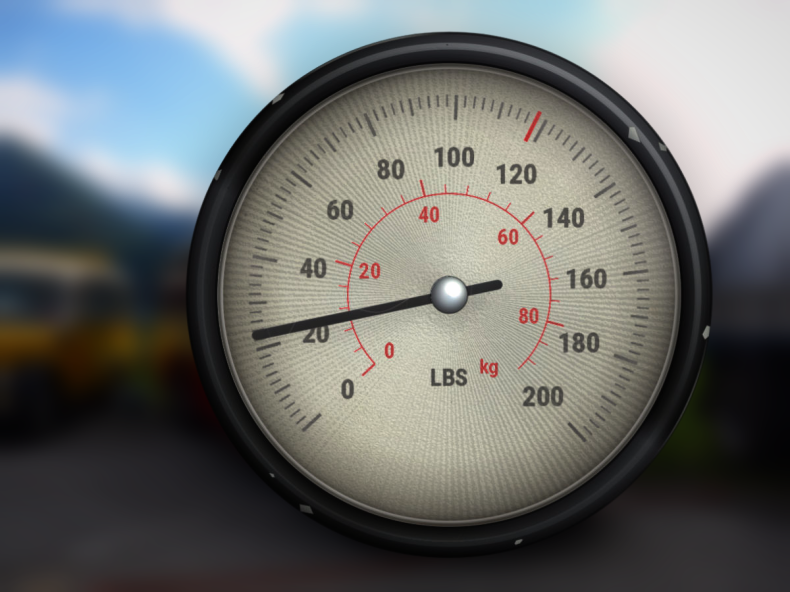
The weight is 23,lb
